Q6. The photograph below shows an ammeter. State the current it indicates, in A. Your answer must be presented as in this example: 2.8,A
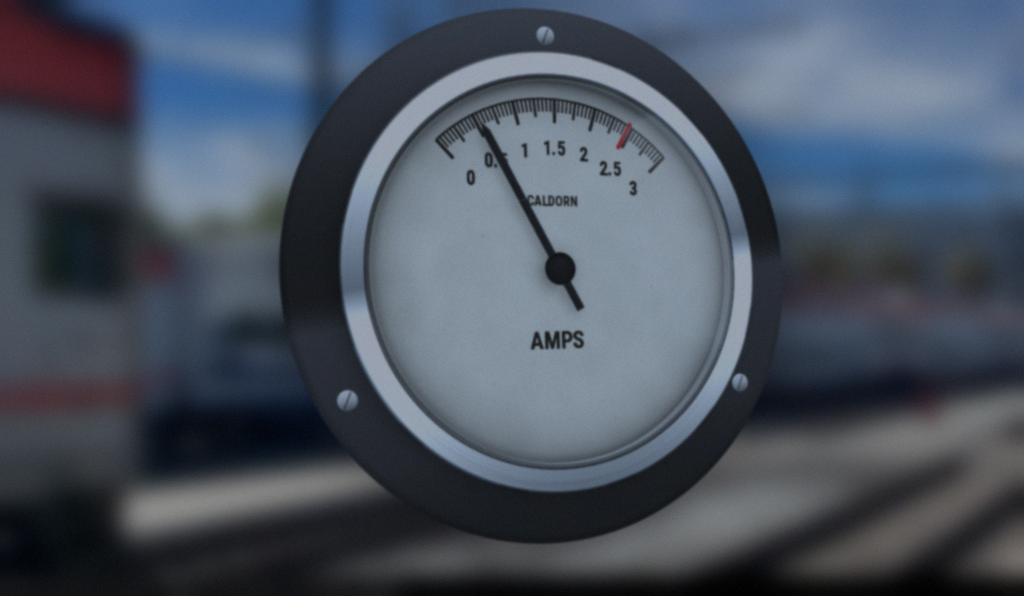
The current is 0.5,A
